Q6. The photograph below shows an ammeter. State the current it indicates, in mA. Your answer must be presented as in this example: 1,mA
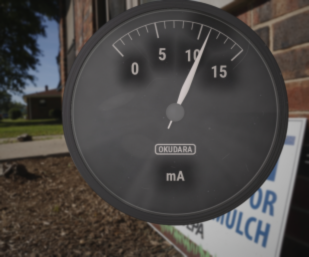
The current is 11,mA
